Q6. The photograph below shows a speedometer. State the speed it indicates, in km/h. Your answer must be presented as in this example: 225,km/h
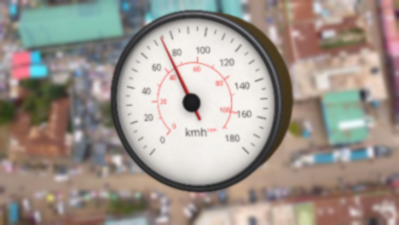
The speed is 75,km/h
